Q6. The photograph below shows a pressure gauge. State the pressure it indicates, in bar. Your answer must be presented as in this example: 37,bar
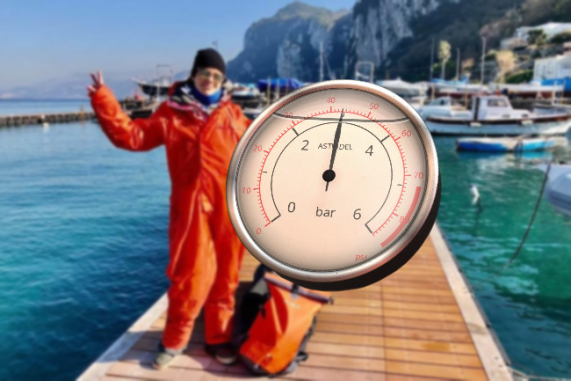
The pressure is 3,bar
